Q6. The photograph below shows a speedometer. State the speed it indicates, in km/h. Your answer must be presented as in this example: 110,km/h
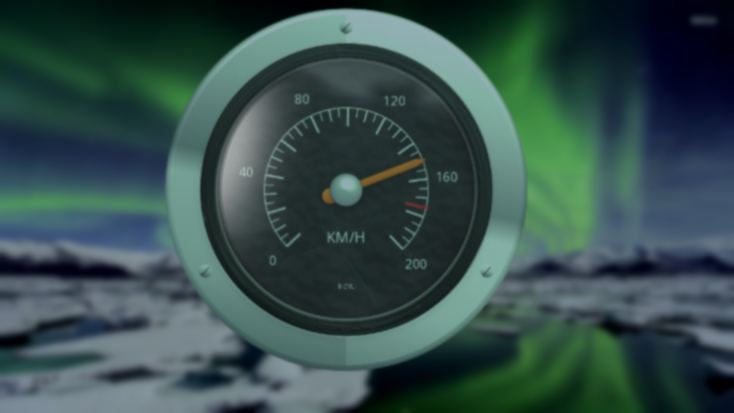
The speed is 150,km/h
